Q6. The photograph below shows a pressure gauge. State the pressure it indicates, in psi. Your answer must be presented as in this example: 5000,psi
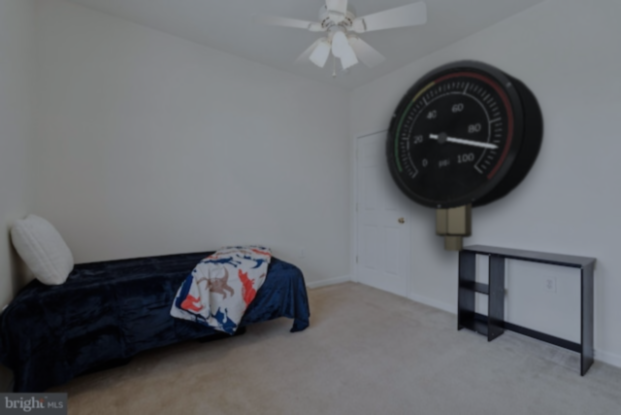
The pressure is 90,psi
